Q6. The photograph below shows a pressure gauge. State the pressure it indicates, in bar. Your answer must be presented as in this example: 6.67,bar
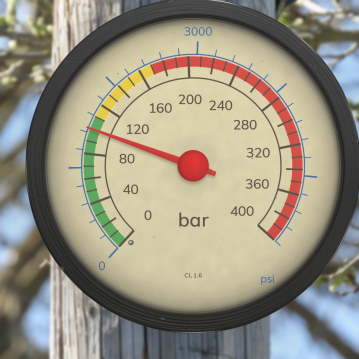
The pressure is 100,bar
